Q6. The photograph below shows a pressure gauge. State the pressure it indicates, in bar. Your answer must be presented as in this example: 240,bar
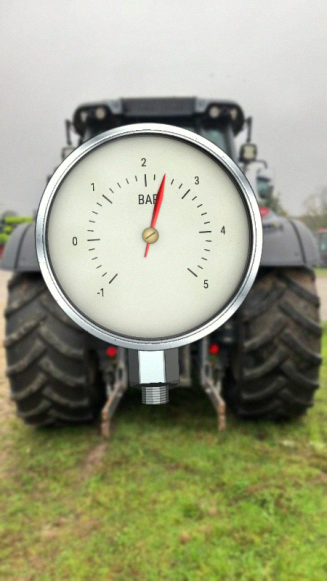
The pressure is 2.4,bar
